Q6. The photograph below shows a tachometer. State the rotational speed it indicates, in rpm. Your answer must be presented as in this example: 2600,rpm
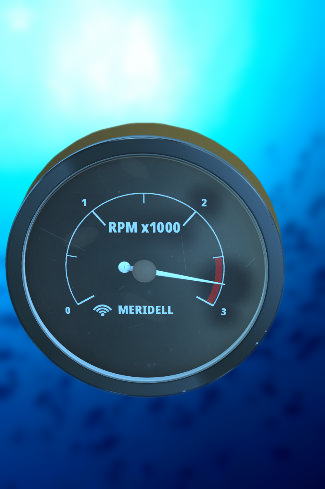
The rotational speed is 2750,rpm
